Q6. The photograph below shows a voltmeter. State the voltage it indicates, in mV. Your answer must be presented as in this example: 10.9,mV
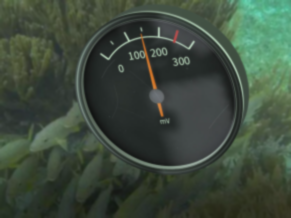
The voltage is 150,mV
